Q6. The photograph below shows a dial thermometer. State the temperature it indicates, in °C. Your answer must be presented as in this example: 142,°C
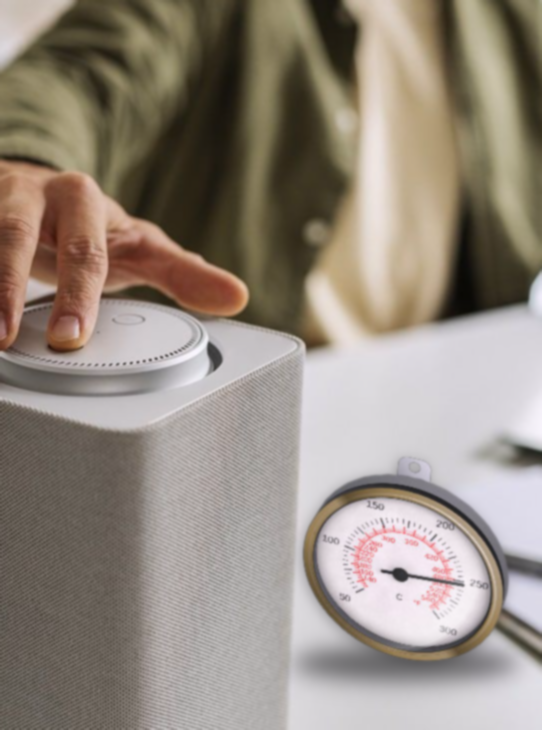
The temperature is 250,°C
